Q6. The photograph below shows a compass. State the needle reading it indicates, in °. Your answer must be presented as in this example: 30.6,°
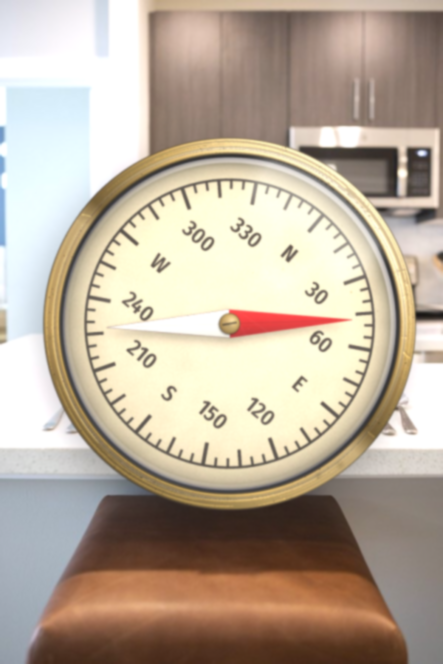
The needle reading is 47.5,°
